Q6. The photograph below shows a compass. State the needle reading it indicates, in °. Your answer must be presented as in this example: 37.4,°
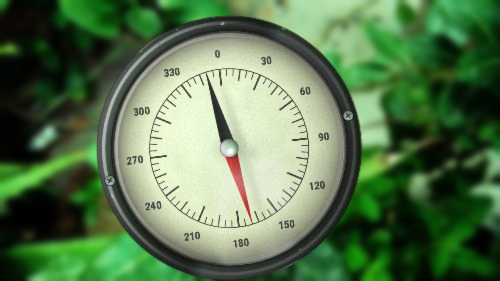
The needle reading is 170,°
